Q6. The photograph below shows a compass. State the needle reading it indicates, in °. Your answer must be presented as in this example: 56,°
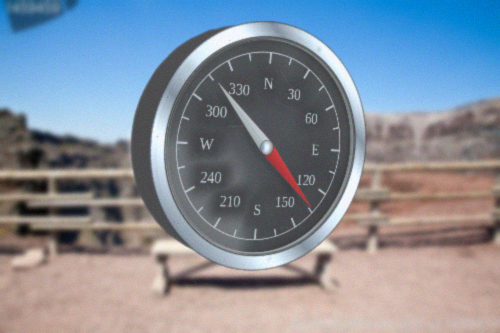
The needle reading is 135,°
